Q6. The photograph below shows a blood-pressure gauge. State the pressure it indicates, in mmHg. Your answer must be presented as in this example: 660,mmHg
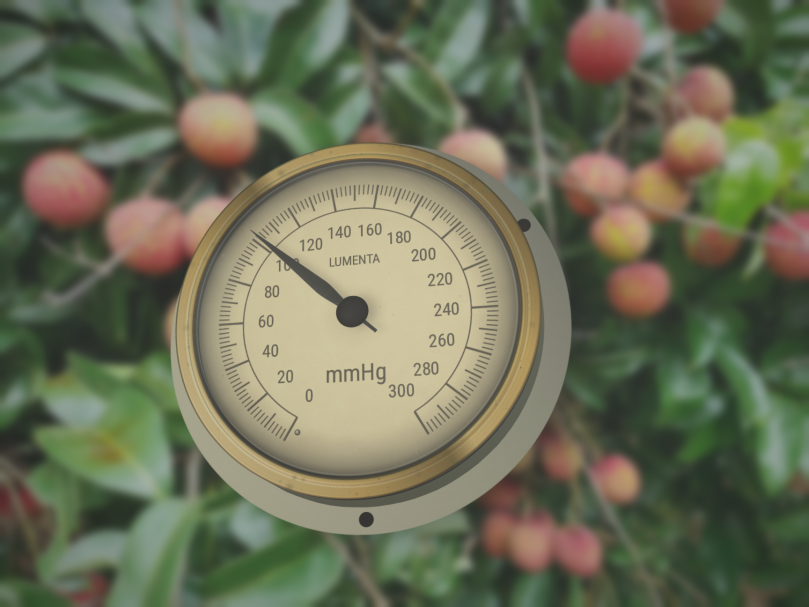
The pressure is 102,mmHg
